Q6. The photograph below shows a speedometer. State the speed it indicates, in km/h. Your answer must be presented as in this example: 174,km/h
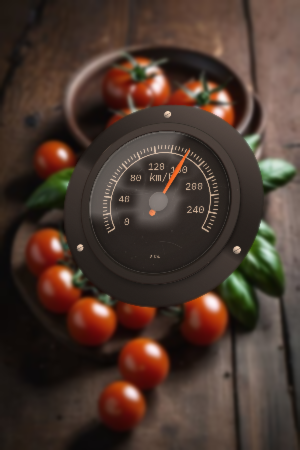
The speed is 160,km/h
